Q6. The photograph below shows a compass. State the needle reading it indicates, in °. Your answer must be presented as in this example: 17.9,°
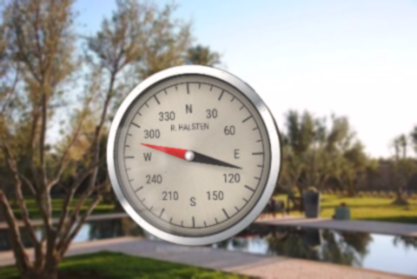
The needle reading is 285,°
